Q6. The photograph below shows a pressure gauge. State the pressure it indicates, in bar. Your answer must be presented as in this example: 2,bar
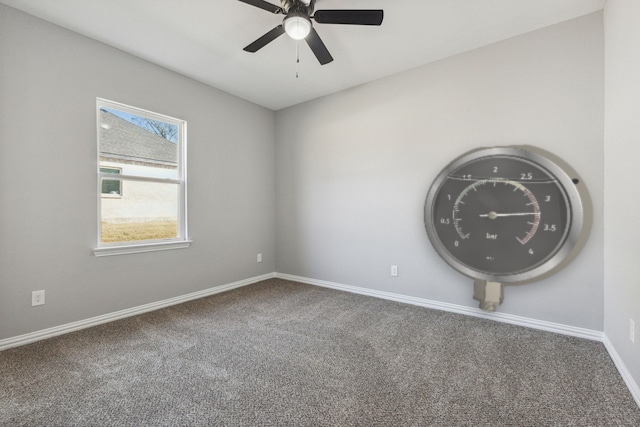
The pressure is 3.25,bar
